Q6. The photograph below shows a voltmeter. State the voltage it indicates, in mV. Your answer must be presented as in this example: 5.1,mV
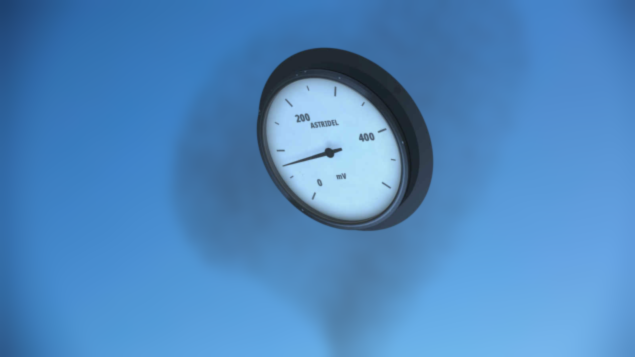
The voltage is 75,mV
